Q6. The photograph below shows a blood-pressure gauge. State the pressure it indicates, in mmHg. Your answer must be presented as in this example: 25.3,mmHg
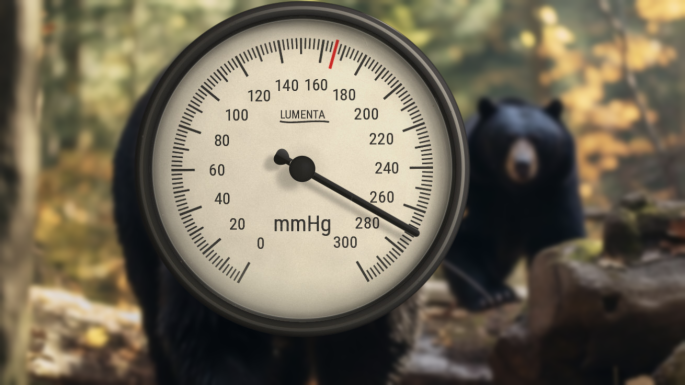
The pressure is 270,mmHg
